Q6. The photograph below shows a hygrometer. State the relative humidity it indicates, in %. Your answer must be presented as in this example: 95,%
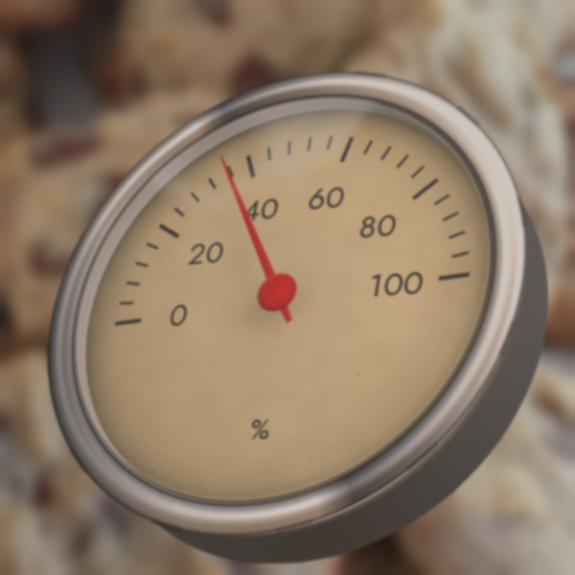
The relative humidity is 36,%
